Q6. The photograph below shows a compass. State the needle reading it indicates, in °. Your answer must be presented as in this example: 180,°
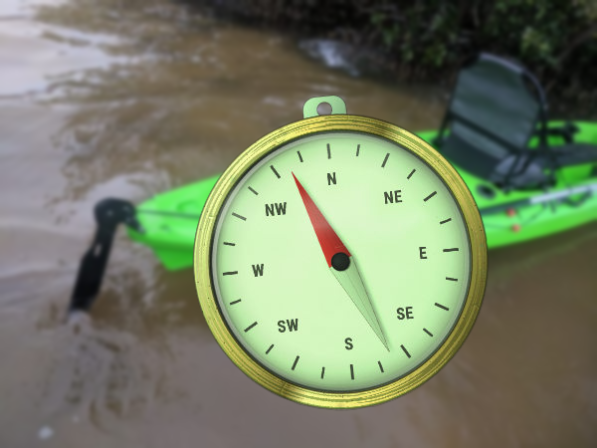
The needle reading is 337.5,°
